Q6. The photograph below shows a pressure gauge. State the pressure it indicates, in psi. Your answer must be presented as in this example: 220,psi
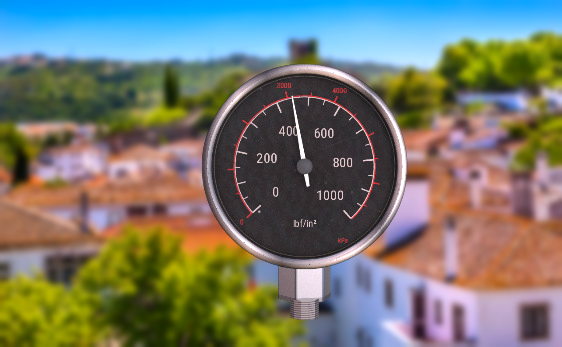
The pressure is 450,psi
